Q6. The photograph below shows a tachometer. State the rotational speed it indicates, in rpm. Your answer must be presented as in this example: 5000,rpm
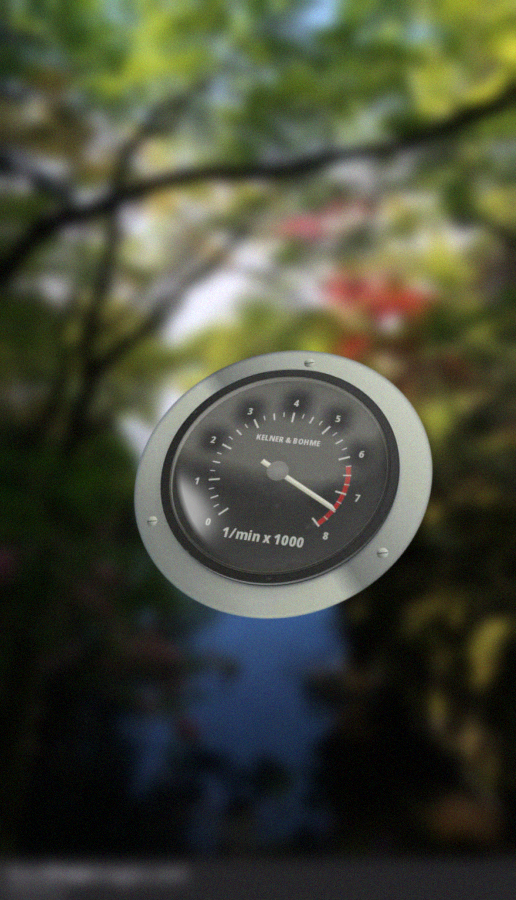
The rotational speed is 7500,rpm
